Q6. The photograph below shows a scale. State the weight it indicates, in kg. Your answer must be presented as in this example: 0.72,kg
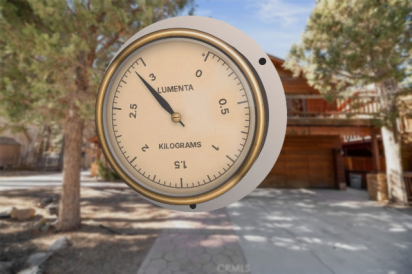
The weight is 2.9,kg
